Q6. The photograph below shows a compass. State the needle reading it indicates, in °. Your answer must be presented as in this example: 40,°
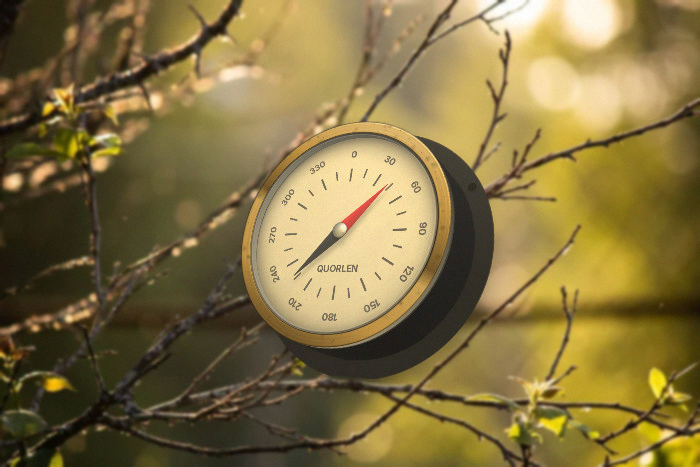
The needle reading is 45,°
